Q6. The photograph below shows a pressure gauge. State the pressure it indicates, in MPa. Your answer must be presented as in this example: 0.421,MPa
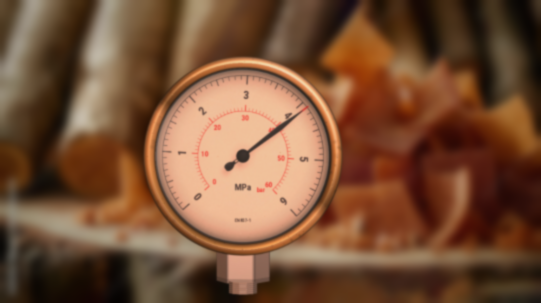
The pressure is 4.1,MPa
